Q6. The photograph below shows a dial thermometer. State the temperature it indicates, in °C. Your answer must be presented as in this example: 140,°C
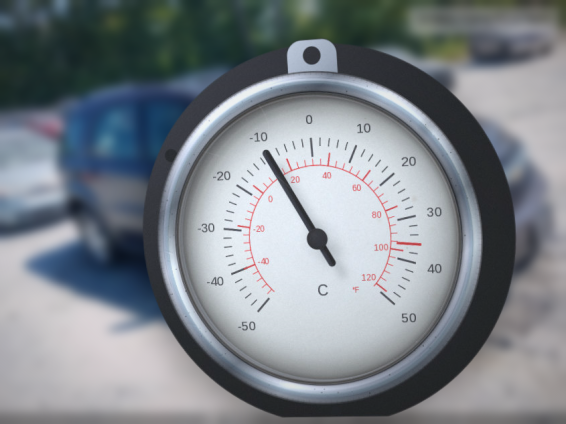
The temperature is -10,°C
